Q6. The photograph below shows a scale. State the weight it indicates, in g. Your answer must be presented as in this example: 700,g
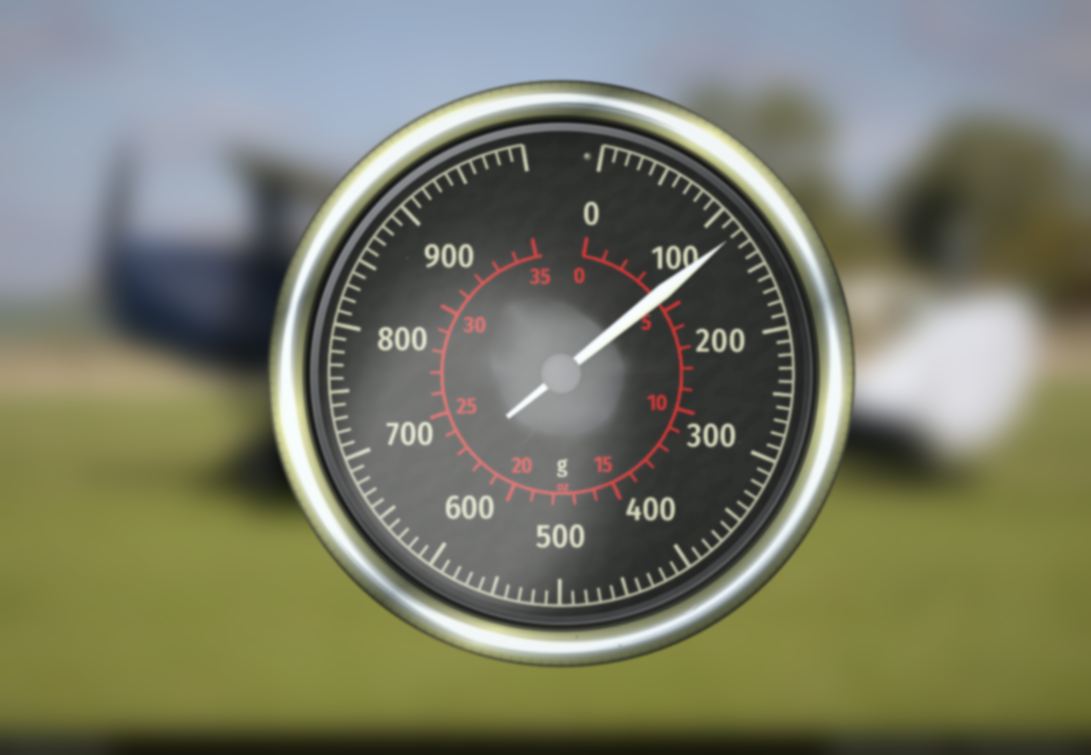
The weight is 120,g
